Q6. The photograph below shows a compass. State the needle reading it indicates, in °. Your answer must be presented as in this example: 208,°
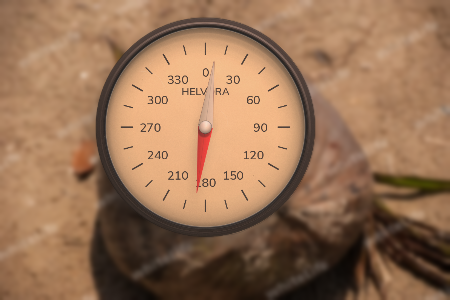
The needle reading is 187.5,°
